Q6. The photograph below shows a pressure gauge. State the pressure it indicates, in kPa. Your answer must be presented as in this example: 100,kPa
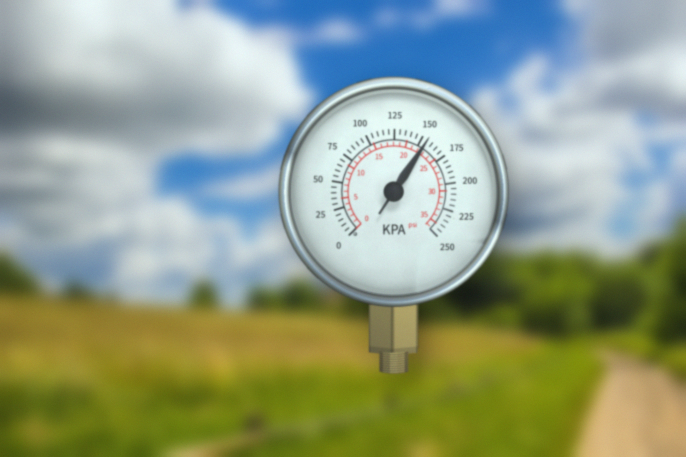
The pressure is 155,kPa
